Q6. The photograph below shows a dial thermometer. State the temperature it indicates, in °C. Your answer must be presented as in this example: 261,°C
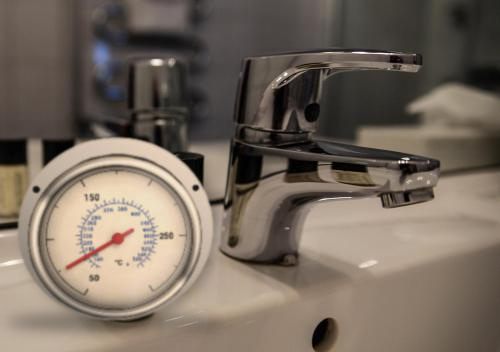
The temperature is 75,°C
